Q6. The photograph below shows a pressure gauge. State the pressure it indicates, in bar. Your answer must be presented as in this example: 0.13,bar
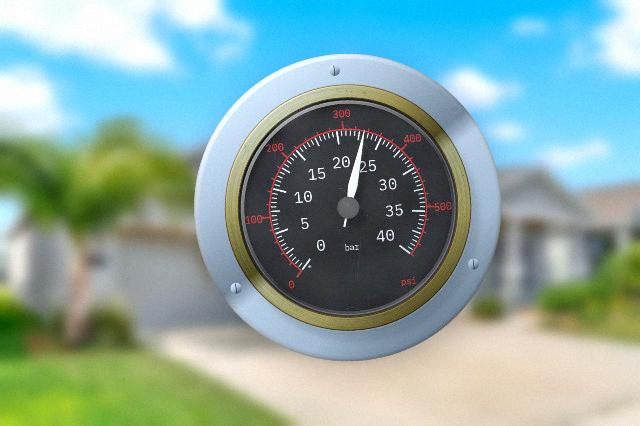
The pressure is 23,bar
